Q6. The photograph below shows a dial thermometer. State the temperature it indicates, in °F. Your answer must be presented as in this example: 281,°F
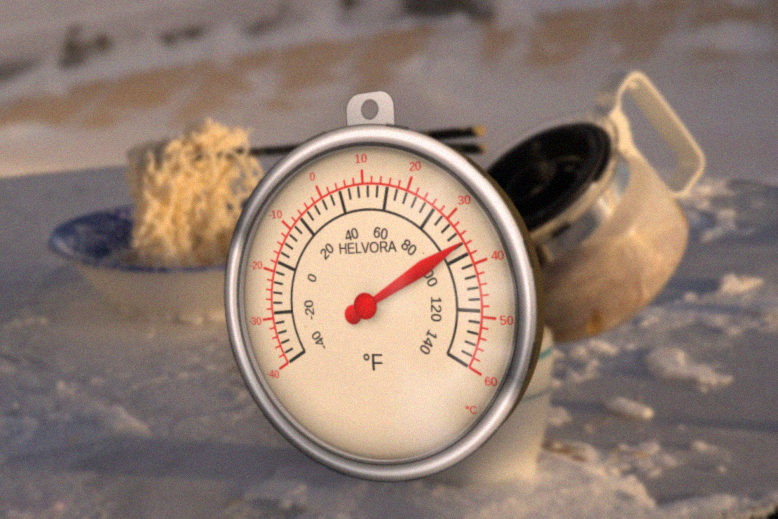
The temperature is 96,°F
